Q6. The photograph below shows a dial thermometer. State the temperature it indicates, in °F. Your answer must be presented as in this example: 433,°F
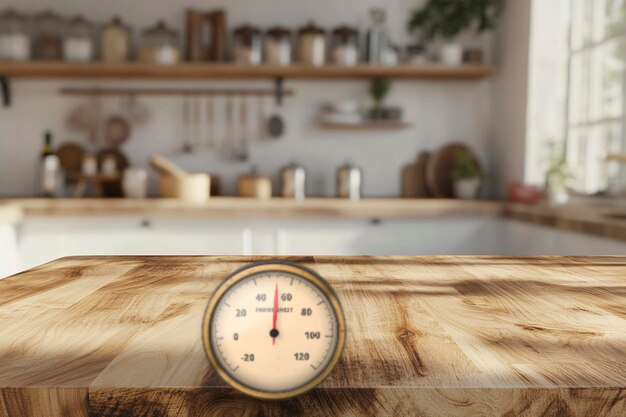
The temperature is 52,°F
